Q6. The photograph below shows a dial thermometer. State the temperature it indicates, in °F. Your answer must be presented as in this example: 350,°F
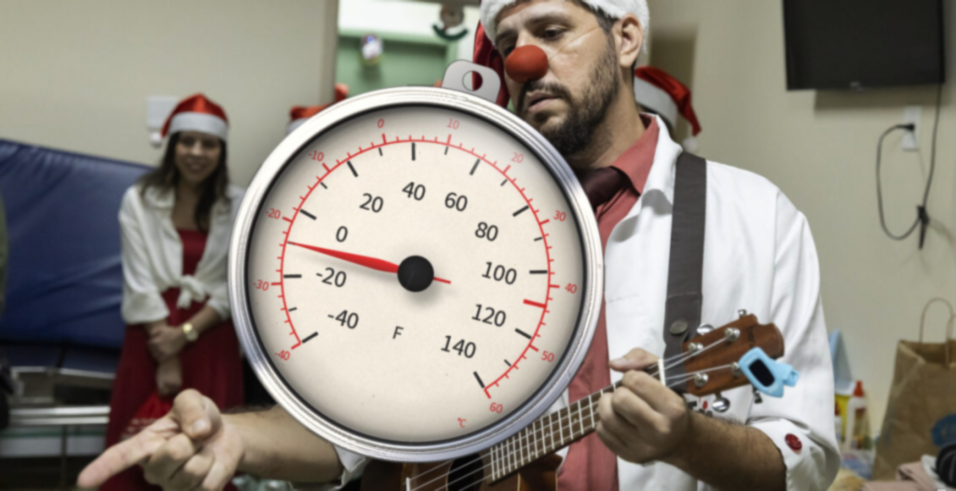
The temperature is -10,°F
